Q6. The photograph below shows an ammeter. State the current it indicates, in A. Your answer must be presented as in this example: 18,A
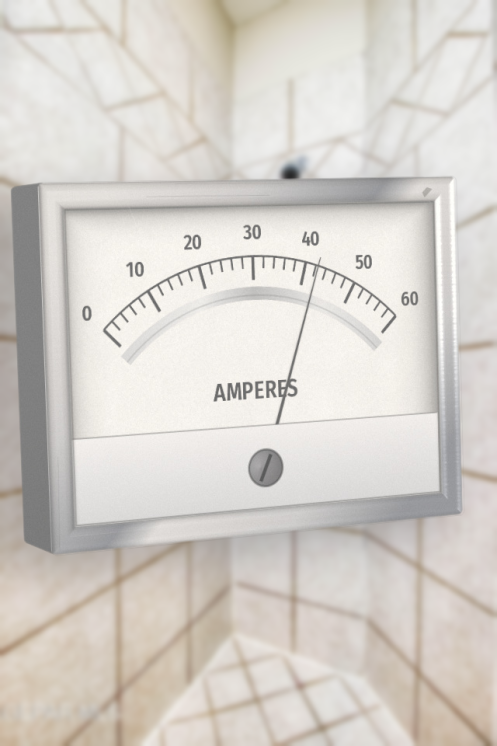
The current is 42,A
